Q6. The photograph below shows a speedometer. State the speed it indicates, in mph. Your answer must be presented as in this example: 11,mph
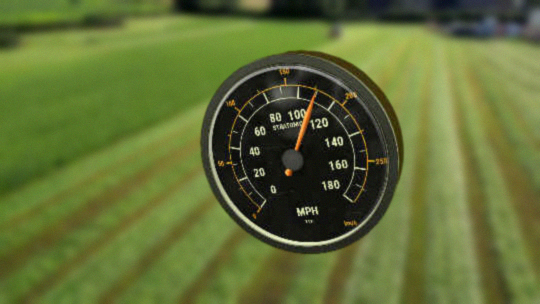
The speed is 110,mph
